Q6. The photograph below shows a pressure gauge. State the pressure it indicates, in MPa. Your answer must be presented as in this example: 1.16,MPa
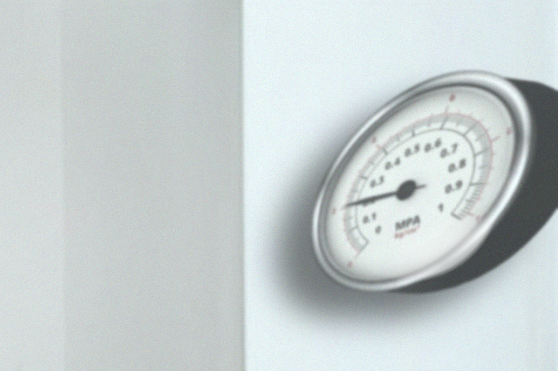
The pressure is 0.2,MPa
